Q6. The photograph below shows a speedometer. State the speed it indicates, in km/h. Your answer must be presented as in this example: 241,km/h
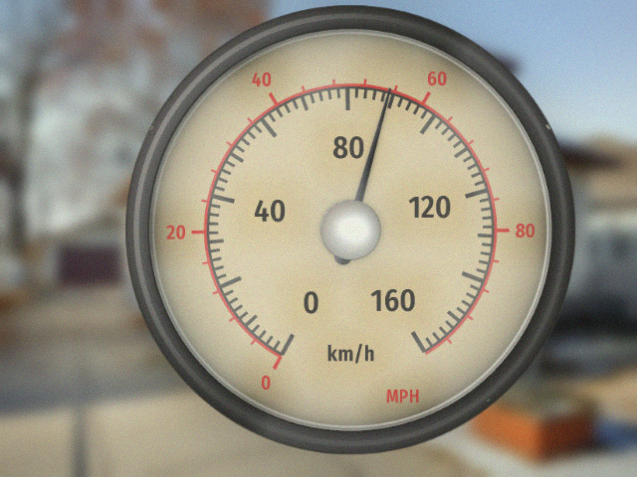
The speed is 89,km/h
